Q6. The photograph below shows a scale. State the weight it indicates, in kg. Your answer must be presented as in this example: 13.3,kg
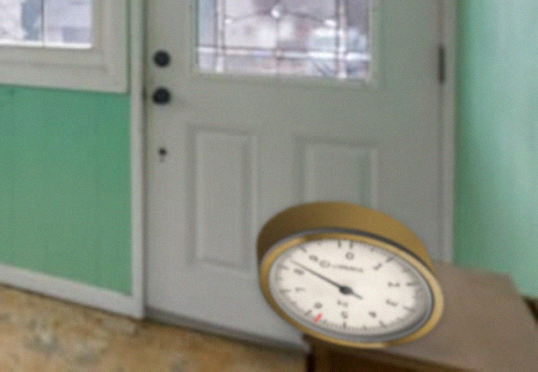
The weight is 8.5,kg
